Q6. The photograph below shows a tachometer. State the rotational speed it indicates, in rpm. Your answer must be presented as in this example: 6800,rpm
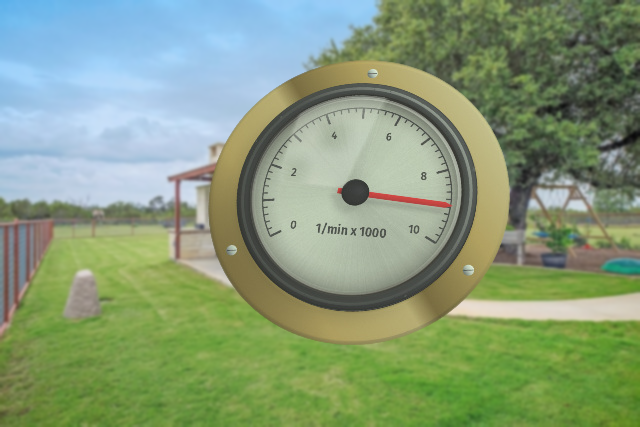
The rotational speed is 9000,rpm
